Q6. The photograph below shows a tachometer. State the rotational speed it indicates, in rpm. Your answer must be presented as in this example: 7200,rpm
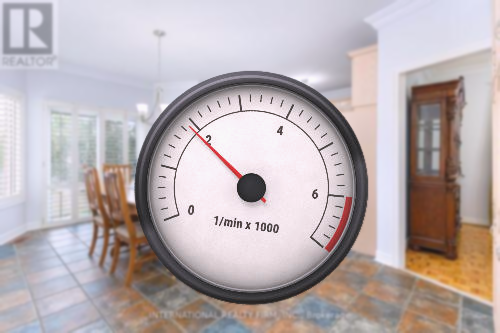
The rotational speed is 1900,rpm
